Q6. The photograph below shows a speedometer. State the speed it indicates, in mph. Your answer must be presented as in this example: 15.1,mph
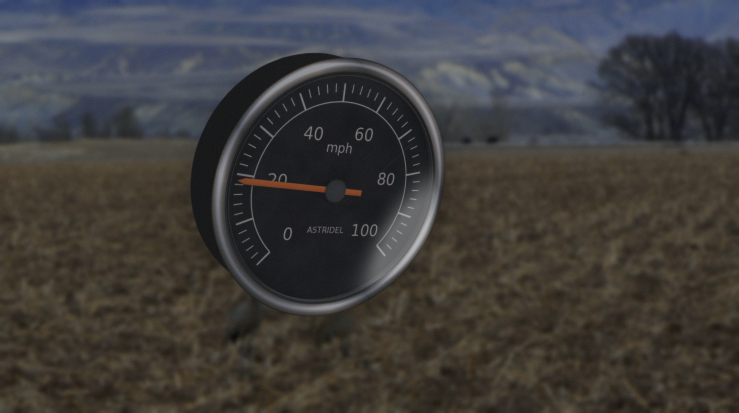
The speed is 19,mph
